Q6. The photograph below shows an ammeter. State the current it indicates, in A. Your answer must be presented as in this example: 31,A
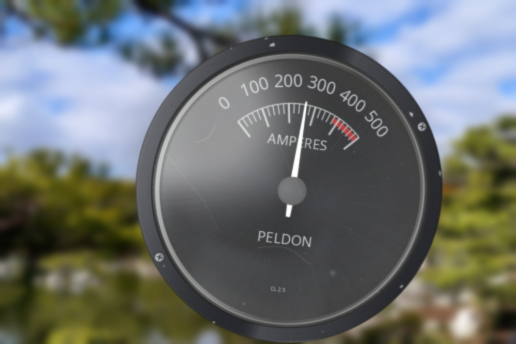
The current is 260,A
